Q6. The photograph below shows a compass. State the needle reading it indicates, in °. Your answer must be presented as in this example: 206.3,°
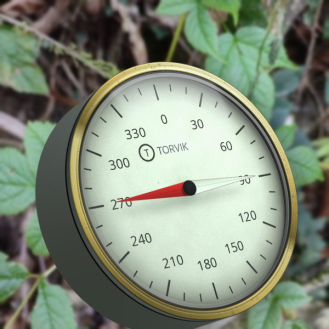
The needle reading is 270,°
